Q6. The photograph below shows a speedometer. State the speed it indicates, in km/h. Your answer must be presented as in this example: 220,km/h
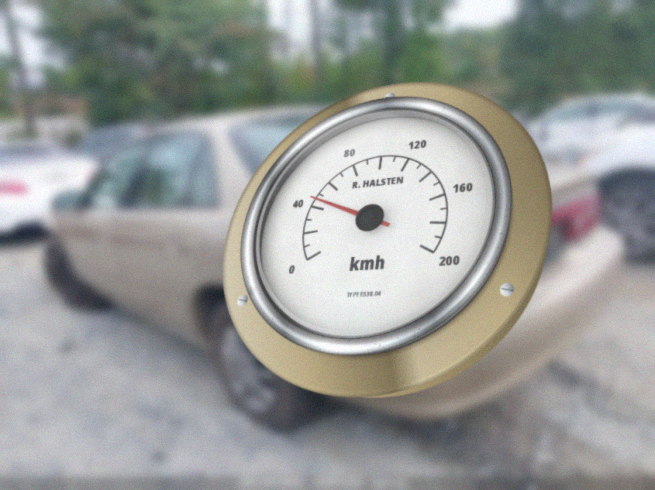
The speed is 45,km/h
